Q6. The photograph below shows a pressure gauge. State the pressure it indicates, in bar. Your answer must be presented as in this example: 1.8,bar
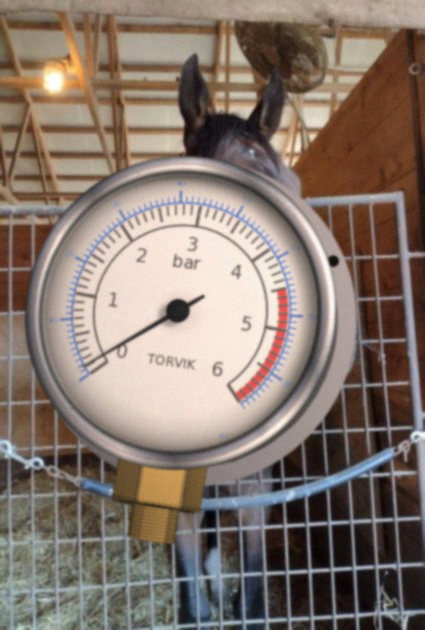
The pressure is 0.1,bar
